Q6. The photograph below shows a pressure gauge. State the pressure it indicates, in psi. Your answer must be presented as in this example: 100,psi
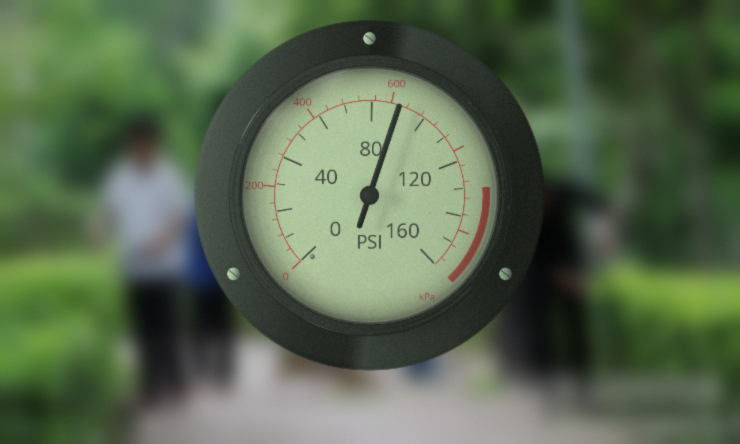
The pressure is 90,psi
